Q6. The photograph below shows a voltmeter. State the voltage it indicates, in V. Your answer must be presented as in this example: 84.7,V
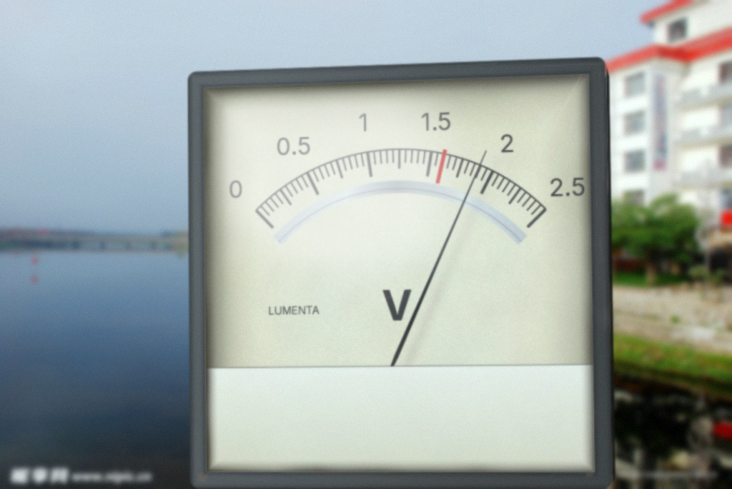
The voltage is 1.9,V
